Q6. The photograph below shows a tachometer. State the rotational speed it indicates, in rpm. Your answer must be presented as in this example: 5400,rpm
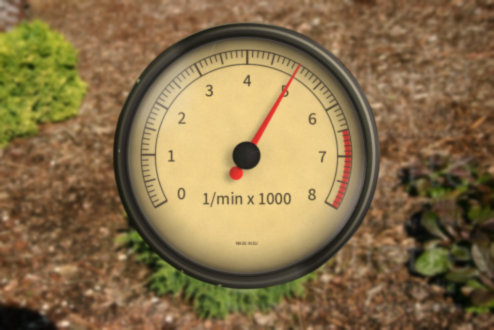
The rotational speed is 5000,rpm
